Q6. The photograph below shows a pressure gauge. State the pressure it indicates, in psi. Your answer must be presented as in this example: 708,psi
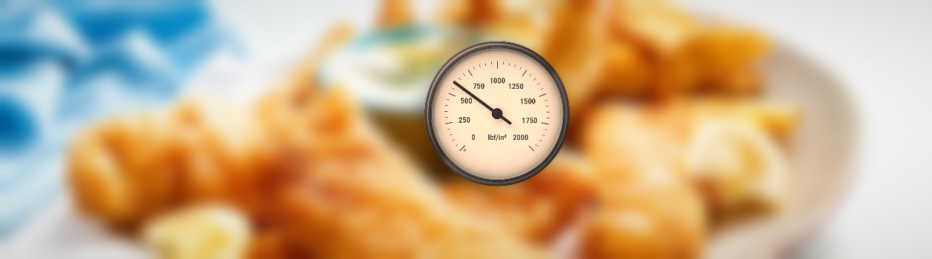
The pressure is 600,psi
